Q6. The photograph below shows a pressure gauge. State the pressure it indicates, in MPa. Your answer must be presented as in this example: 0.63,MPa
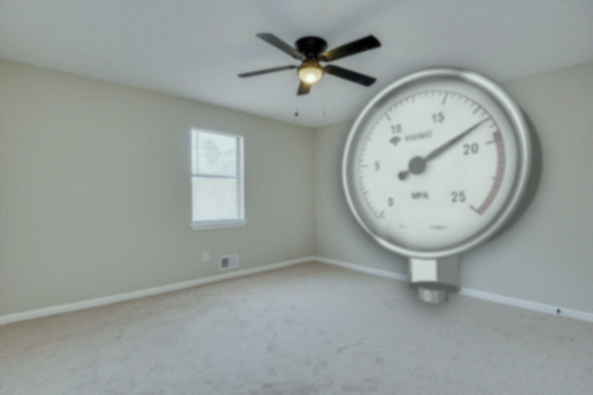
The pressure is 18.5,MPa
